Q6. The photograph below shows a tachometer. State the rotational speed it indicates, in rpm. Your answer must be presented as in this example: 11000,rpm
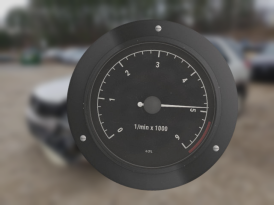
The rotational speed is 4900,rpm
